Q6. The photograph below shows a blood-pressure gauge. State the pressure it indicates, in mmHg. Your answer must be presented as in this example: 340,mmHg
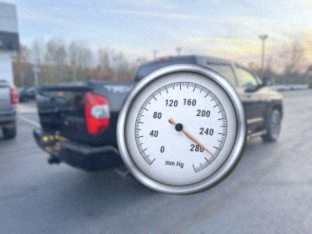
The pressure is 270,mmHg
